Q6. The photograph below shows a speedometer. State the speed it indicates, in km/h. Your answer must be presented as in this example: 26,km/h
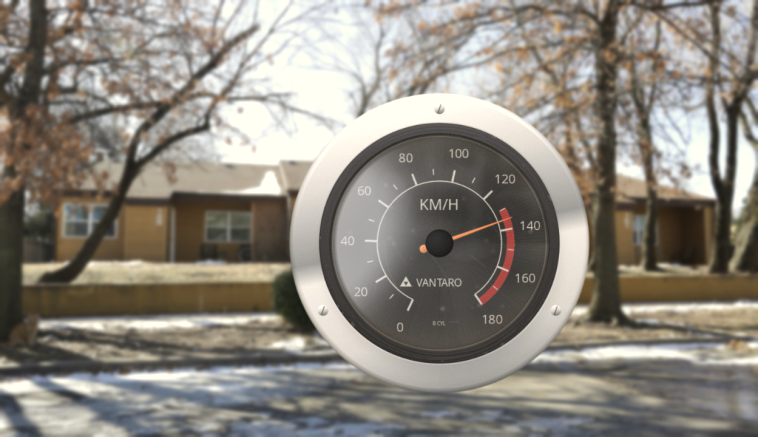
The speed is 135,km/h
